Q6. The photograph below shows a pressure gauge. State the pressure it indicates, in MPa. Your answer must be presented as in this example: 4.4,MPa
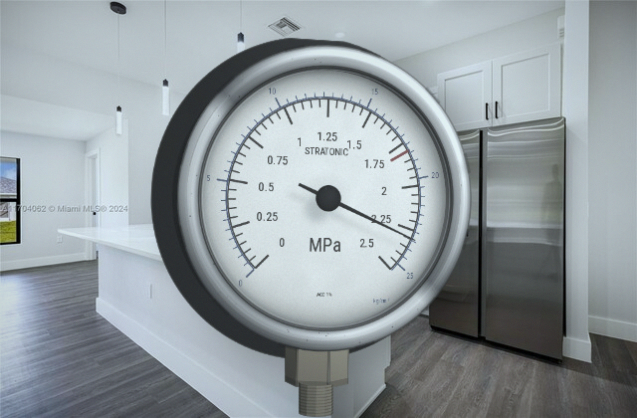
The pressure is 2.3,MPa
